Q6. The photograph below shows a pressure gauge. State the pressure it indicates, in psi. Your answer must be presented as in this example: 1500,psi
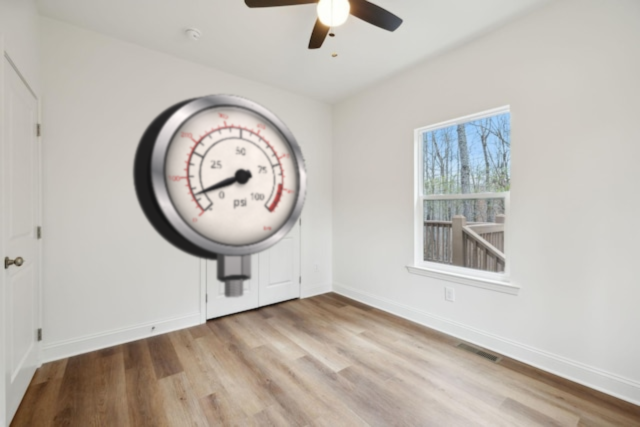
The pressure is 7.5,psi
